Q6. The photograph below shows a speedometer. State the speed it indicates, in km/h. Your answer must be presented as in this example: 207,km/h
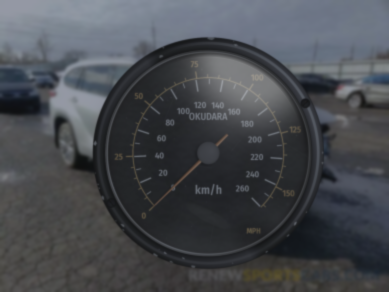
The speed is 0,km/h
